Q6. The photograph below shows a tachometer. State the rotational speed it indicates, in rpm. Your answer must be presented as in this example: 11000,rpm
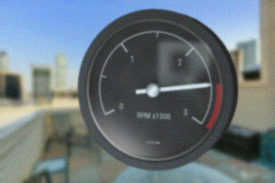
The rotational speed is 2500,rpm
